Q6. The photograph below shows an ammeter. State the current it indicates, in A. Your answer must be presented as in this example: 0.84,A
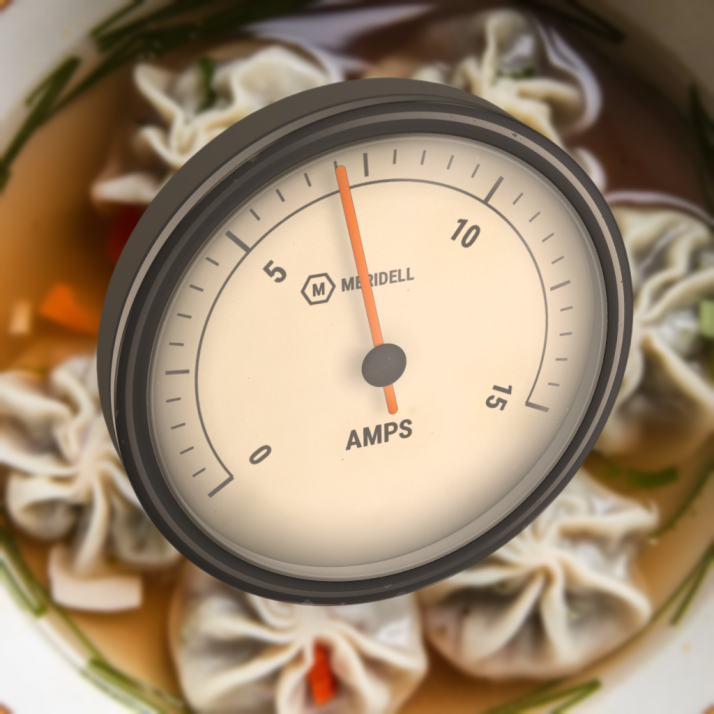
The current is 7,A
